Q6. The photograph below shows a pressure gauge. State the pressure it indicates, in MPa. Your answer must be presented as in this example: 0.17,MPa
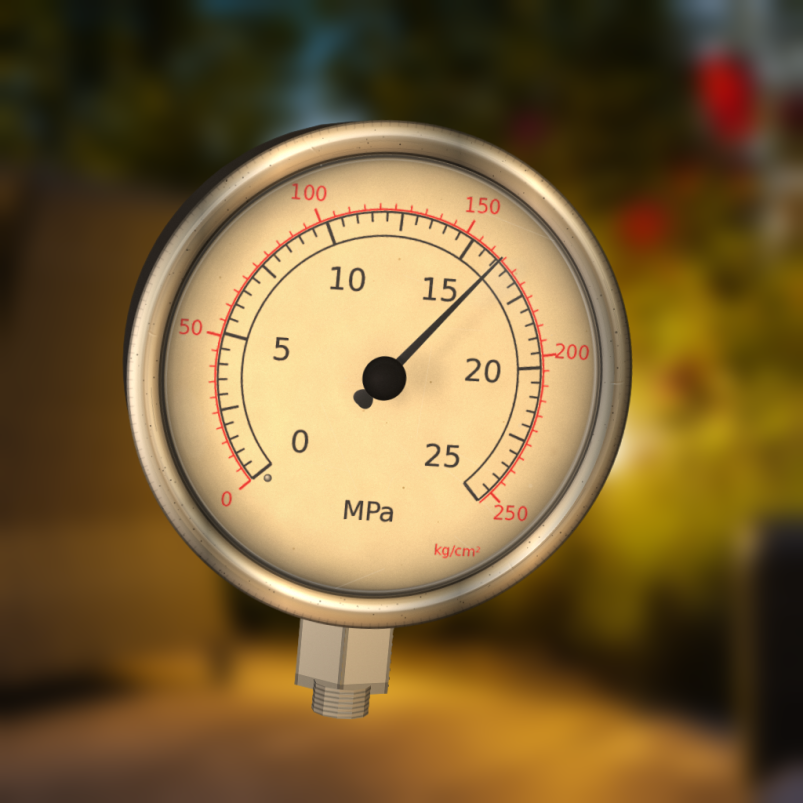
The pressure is 16,MPa
